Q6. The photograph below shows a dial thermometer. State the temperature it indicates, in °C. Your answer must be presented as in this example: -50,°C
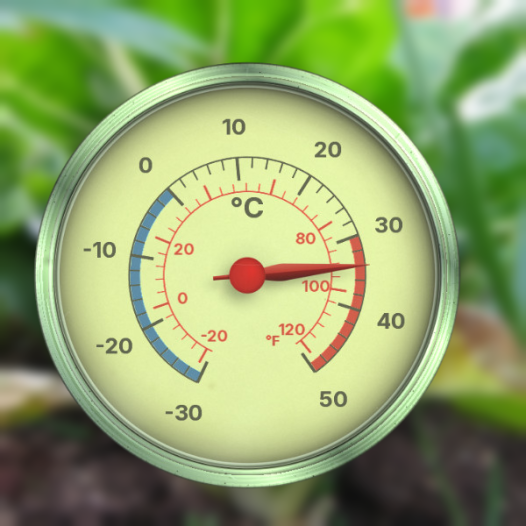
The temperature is 34,°C
